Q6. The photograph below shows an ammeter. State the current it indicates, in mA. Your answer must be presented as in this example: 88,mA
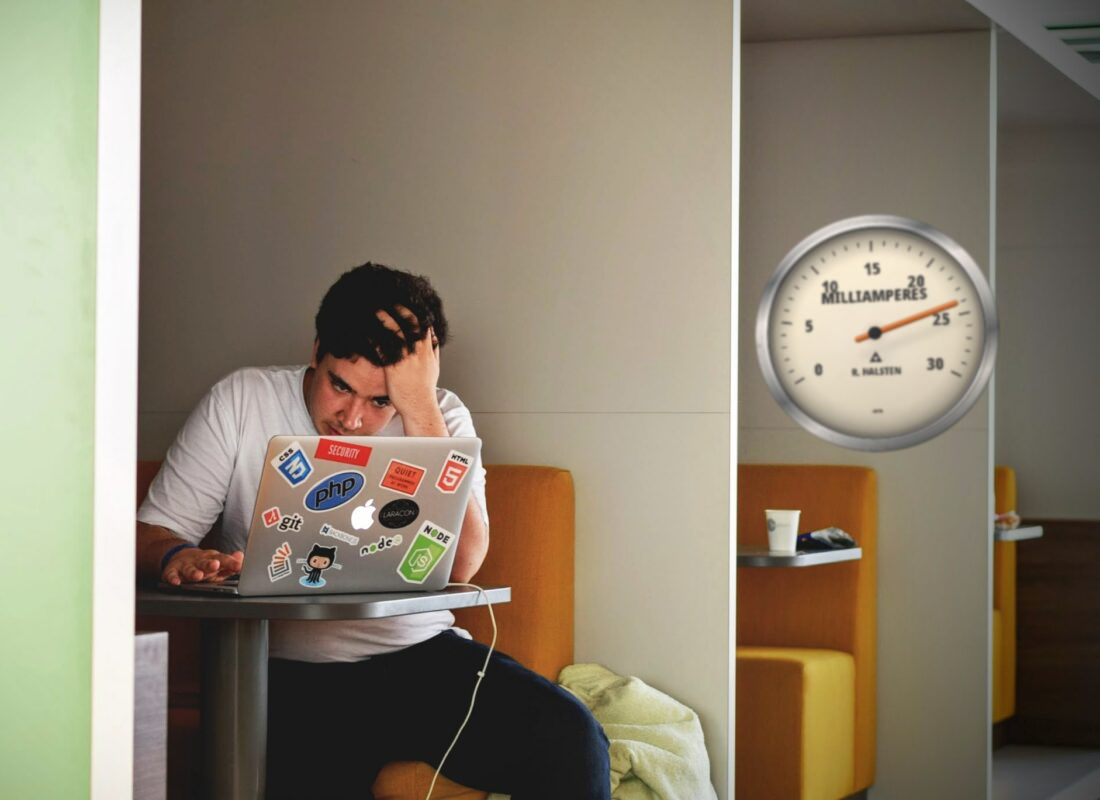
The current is 24,mA
